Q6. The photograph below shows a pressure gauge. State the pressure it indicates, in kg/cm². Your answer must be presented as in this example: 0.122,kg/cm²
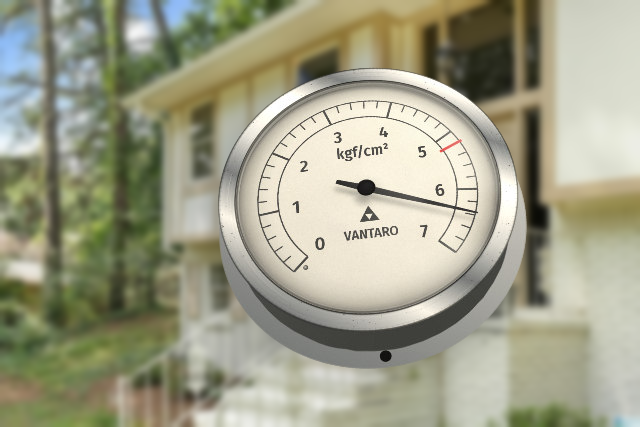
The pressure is 6.4,kg/cm²
